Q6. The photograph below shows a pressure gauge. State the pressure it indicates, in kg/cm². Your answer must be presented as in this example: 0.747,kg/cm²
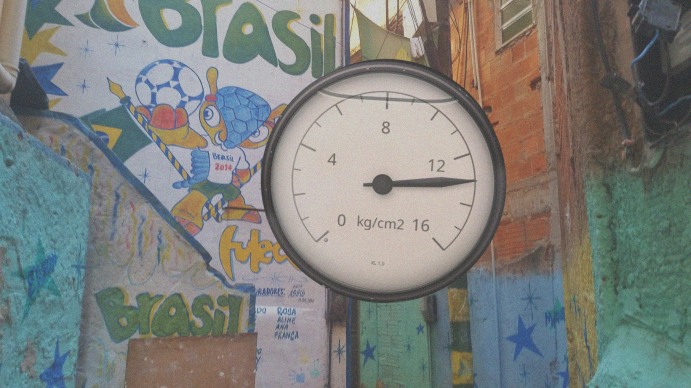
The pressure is 13,kg/cm²
